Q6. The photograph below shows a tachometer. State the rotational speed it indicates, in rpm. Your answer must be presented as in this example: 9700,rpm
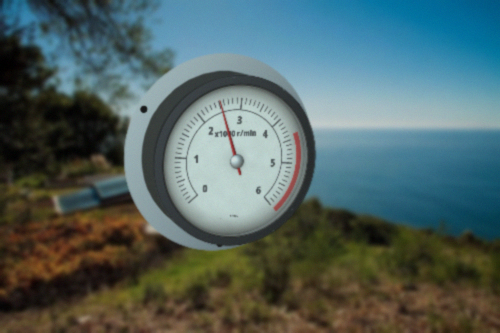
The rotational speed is 2500,rpm
